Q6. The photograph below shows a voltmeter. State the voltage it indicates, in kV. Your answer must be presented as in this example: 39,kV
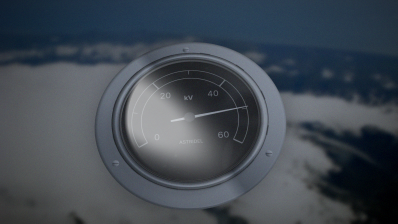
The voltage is 50,kV
